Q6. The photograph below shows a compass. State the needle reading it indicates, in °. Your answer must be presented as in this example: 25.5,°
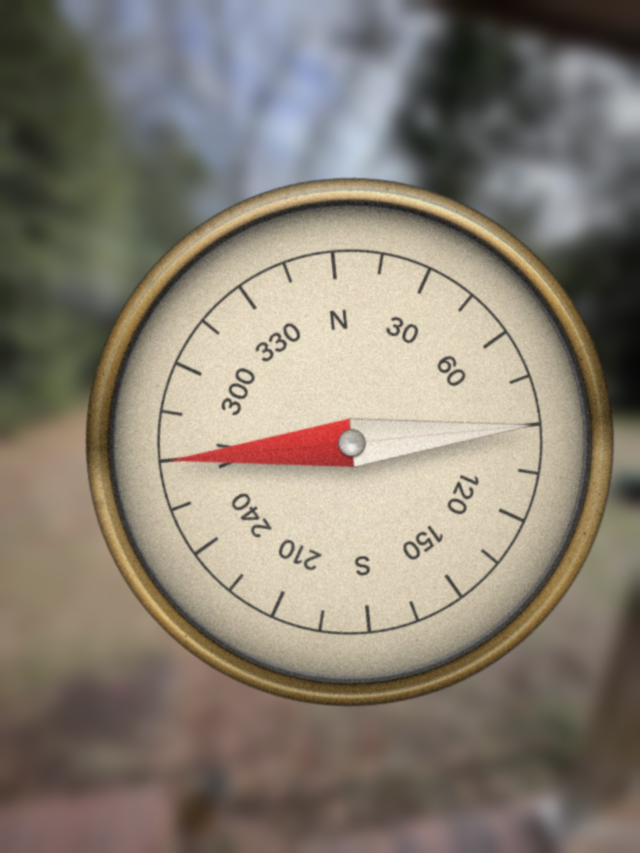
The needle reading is 270,°
